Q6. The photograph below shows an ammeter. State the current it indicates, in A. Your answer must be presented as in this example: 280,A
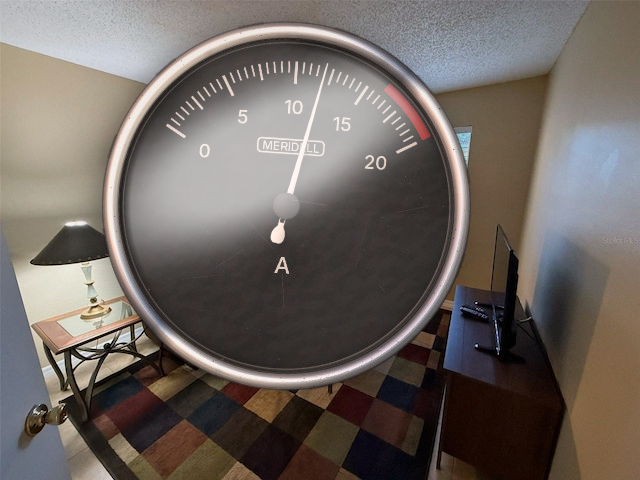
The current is 12,A
